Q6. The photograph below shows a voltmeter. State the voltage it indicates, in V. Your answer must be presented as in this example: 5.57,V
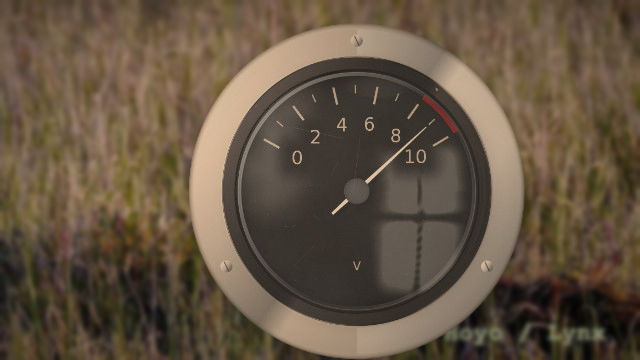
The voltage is 9,V
